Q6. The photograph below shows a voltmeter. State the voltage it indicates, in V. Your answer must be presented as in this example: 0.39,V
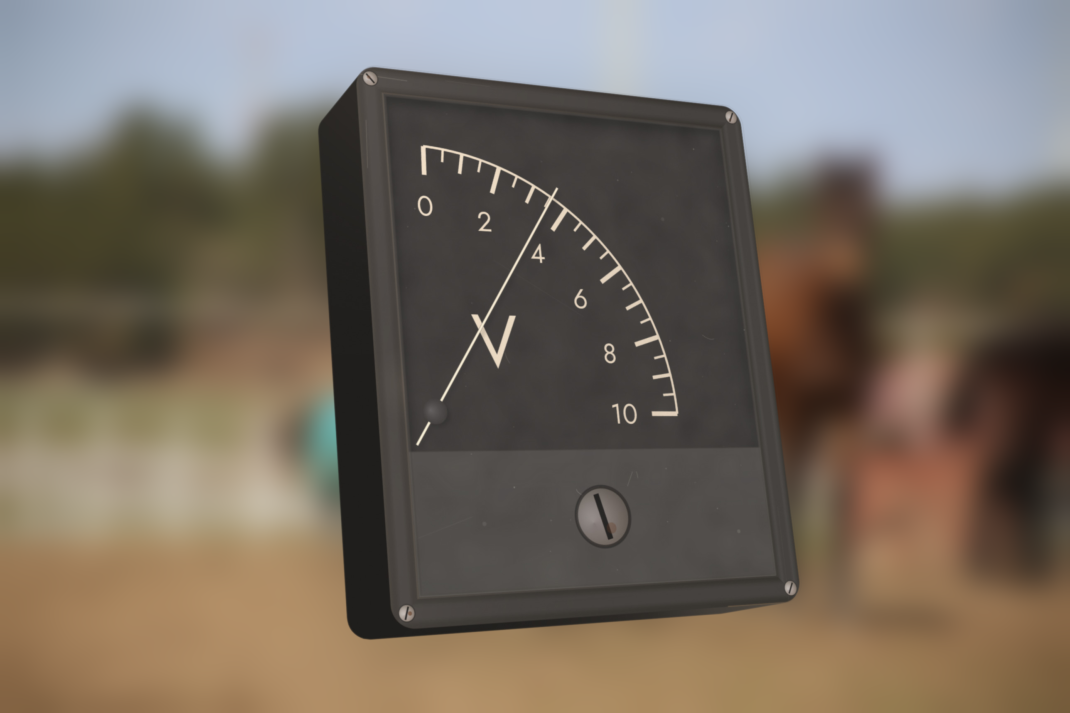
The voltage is 3.5,V
